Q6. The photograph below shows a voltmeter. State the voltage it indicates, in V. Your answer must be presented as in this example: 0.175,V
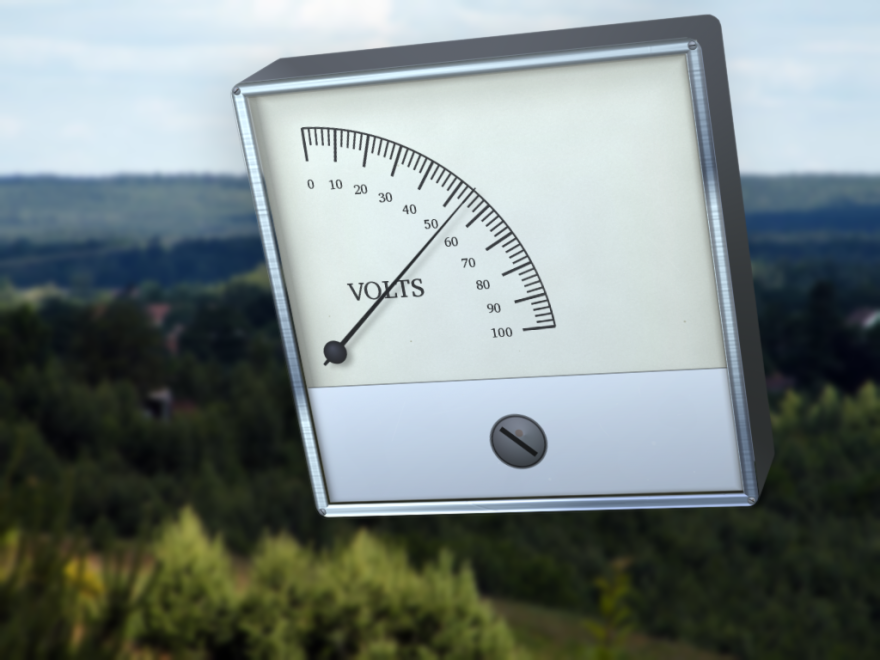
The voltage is 54,V
